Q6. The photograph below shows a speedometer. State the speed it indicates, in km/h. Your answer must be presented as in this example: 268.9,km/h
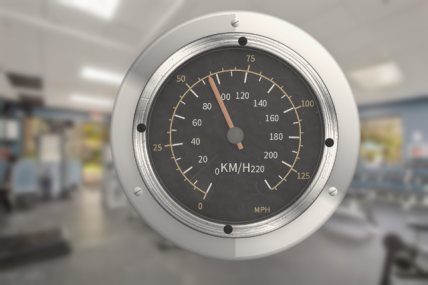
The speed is 95,km/h
